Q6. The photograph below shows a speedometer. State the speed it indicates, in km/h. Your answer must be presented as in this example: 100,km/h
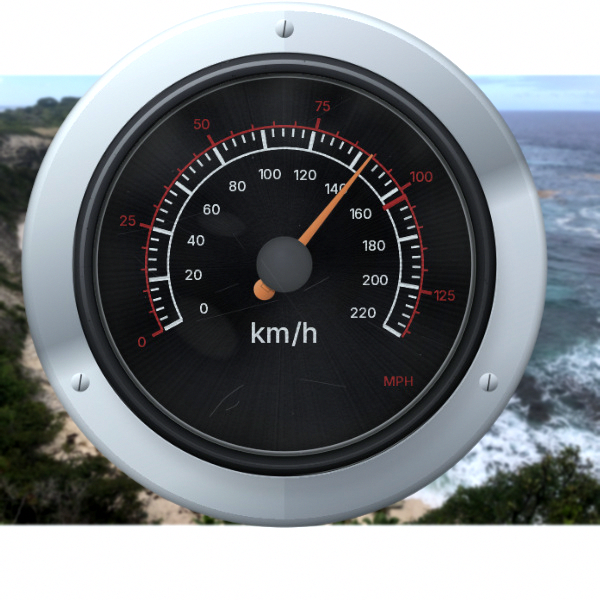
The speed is 144,km/h
